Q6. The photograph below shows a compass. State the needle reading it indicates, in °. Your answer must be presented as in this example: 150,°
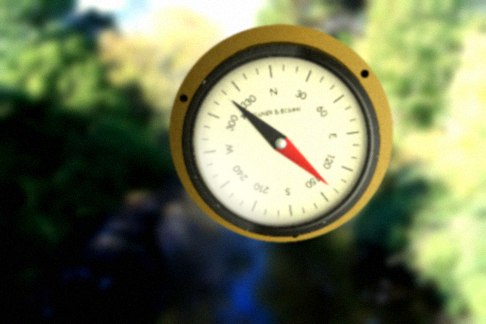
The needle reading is 140,°
